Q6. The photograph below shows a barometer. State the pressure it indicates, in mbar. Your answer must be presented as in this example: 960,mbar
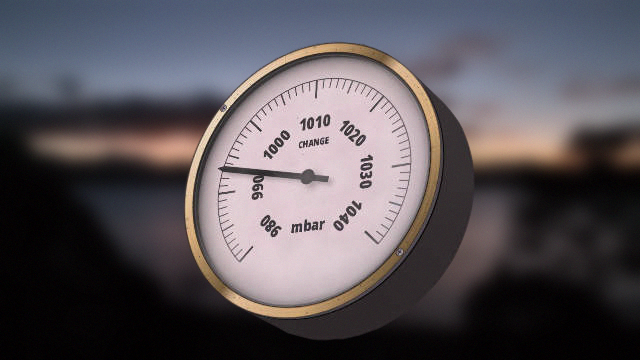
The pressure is 993,mbar
